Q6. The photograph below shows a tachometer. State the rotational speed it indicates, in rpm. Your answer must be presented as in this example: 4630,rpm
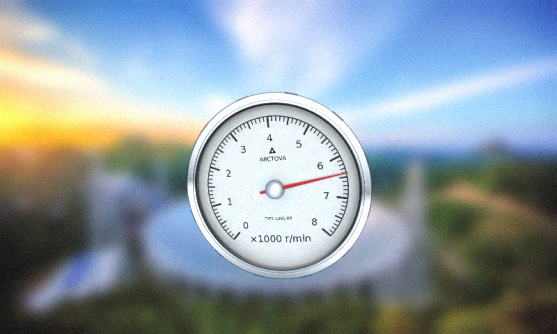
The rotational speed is 6400,rpm
